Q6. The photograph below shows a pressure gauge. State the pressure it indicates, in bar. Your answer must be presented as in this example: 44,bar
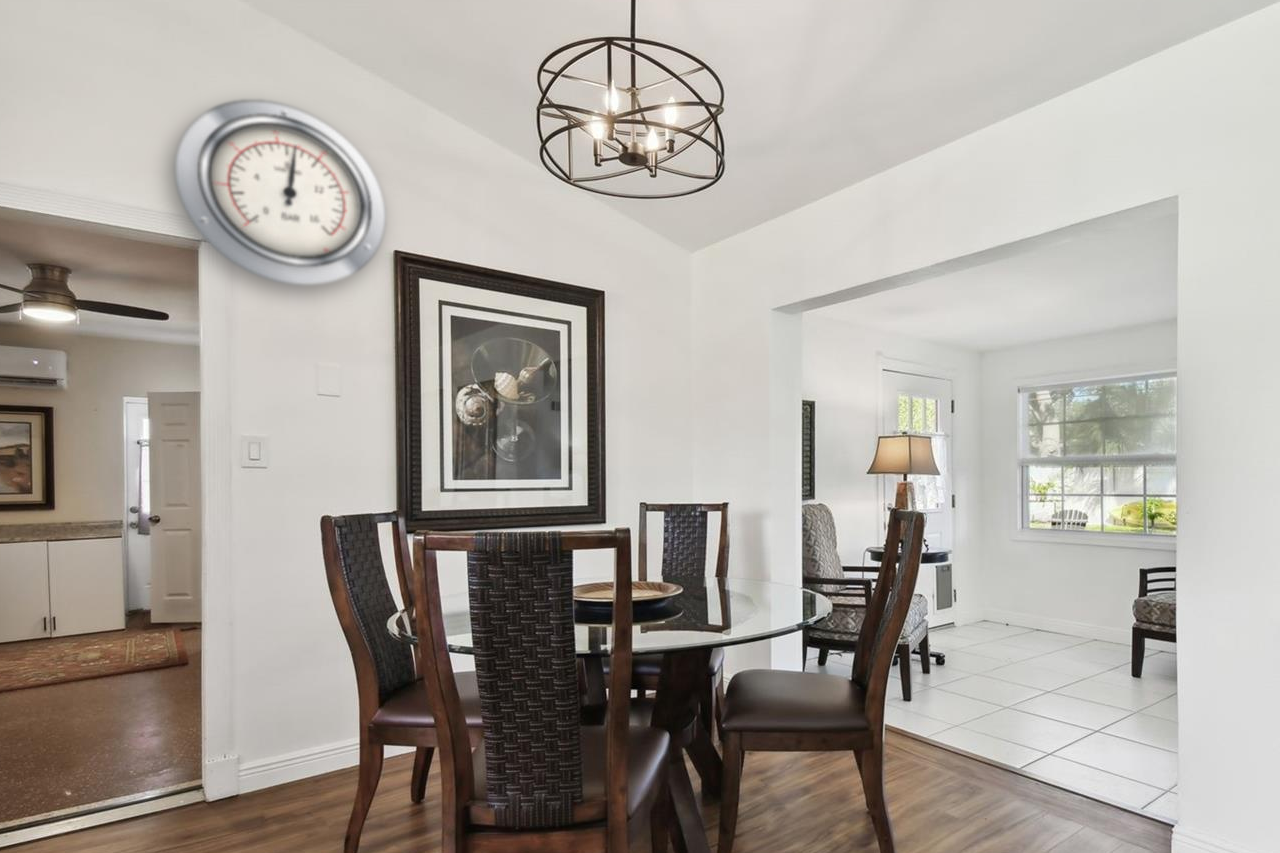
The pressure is 8.5,bar
